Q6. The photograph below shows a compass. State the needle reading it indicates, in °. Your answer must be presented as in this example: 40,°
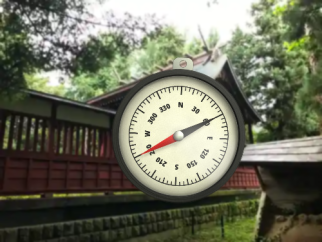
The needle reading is 240,°
